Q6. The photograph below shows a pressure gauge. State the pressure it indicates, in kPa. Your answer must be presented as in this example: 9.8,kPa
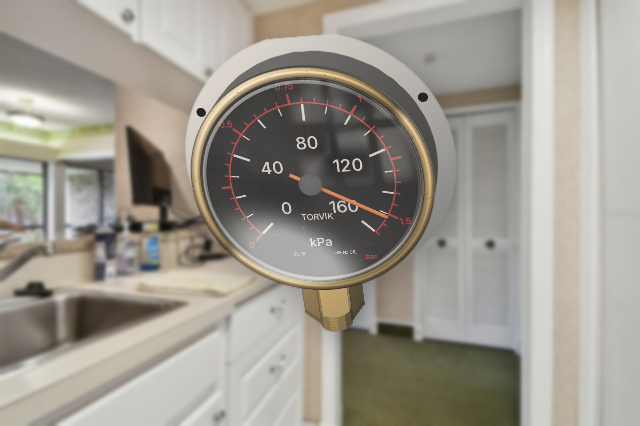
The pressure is 150,kPa
